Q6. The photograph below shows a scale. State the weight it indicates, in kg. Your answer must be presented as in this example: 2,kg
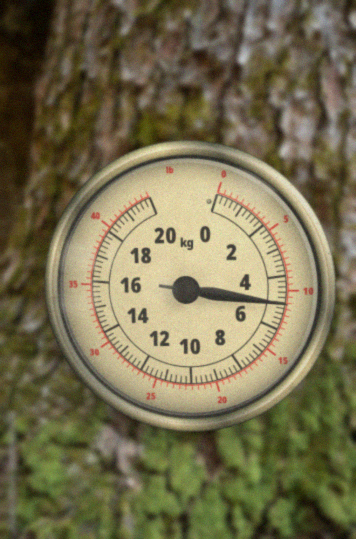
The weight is 5,kg
